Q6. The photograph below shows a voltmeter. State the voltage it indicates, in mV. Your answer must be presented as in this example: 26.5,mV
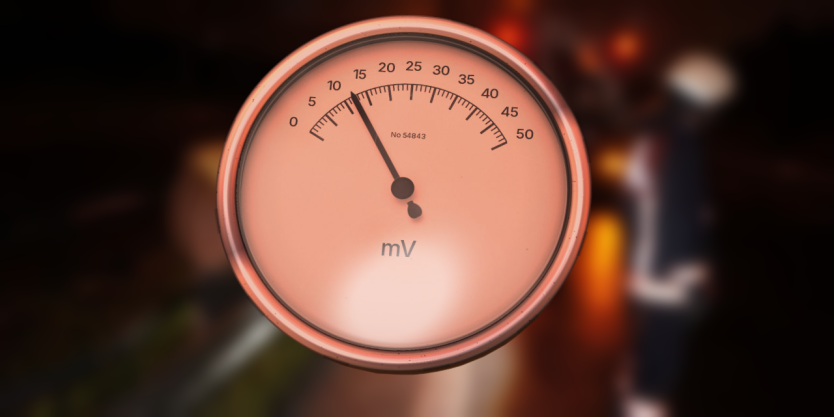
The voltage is 12,mV
